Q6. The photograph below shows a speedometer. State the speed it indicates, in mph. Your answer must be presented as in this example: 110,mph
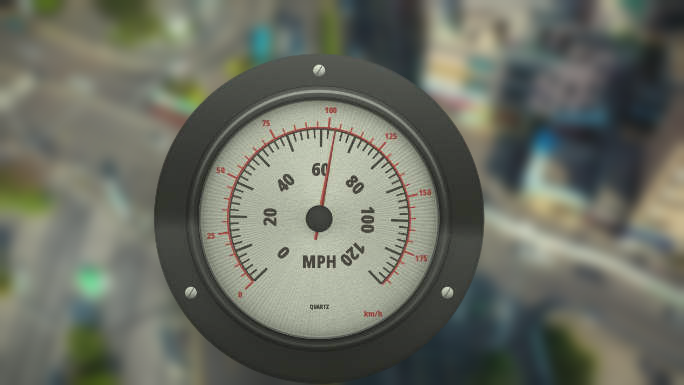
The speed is 64,mph
